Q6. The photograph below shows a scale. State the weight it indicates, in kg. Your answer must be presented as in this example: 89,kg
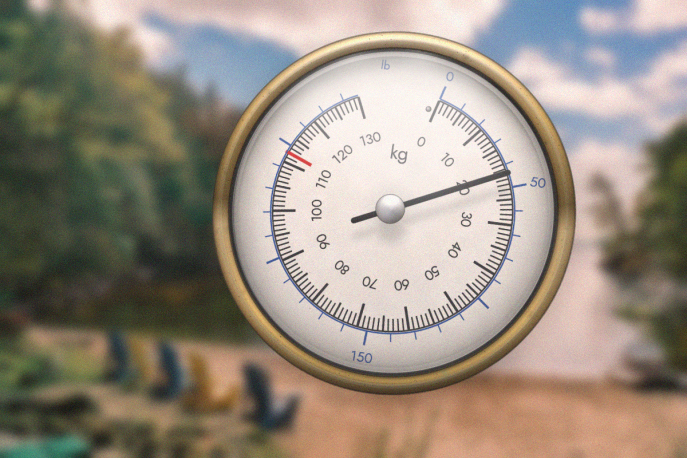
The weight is 20,kg
